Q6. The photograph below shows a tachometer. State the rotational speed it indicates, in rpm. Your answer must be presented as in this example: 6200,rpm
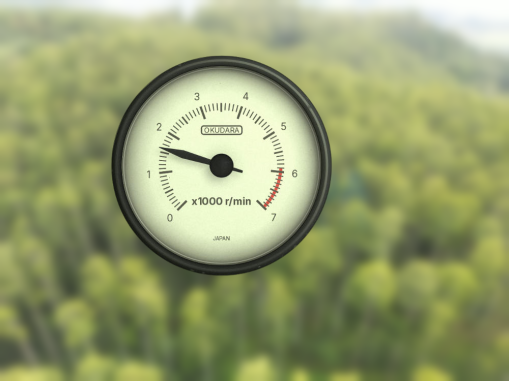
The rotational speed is 1600,rpm
